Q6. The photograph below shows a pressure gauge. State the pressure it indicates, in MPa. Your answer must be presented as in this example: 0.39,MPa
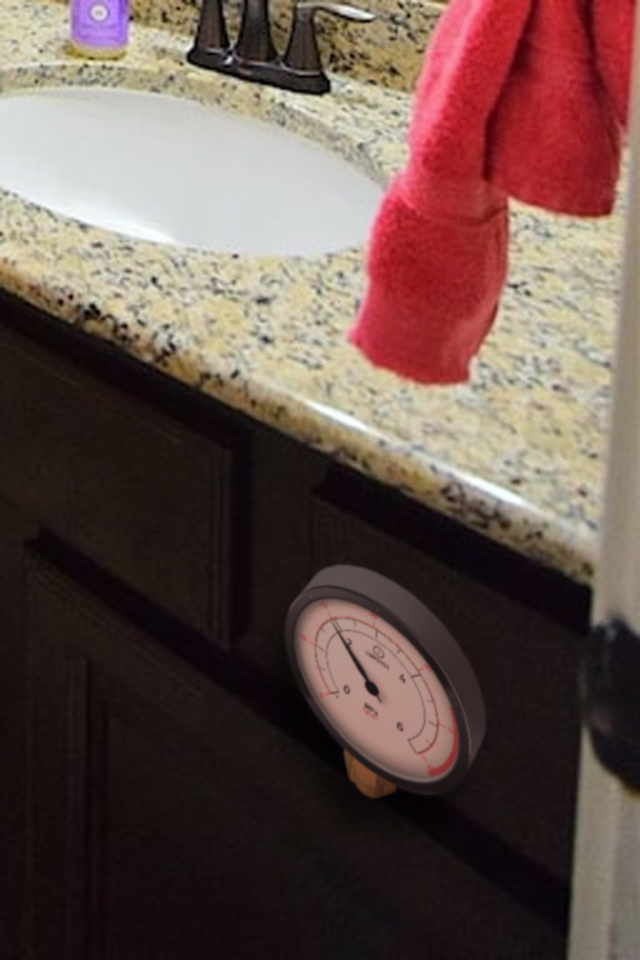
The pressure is 2,MPa
